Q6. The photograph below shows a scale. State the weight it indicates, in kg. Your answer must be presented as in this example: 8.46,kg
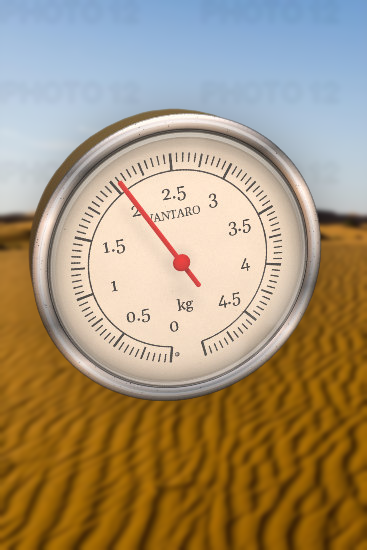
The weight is 2.05,kg
